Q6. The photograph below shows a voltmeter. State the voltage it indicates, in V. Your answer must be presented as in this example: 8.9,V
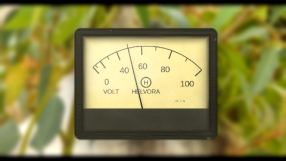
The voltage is 50,V
